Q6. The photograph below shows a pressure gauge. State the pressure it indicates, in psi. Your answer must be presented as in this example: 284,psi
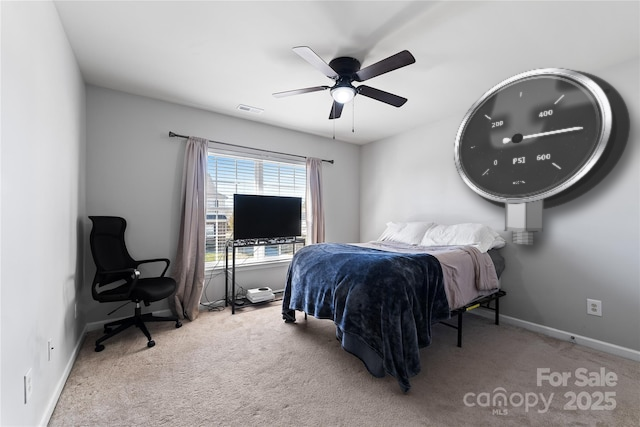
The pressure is 500,psi
